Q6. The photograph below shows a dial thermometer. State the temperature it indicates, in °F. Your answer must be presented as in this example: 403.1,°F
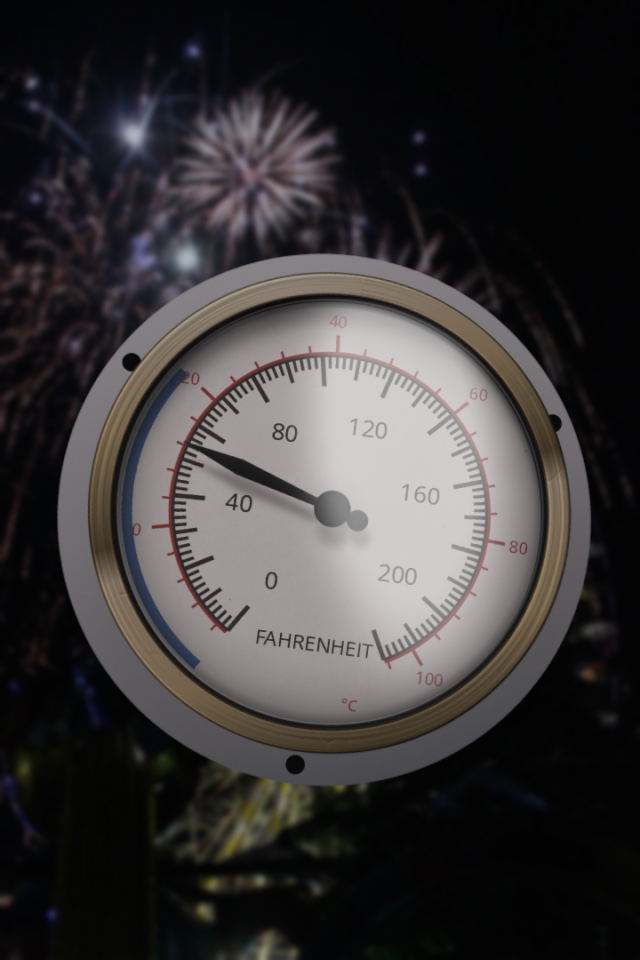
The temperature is 54,°F
